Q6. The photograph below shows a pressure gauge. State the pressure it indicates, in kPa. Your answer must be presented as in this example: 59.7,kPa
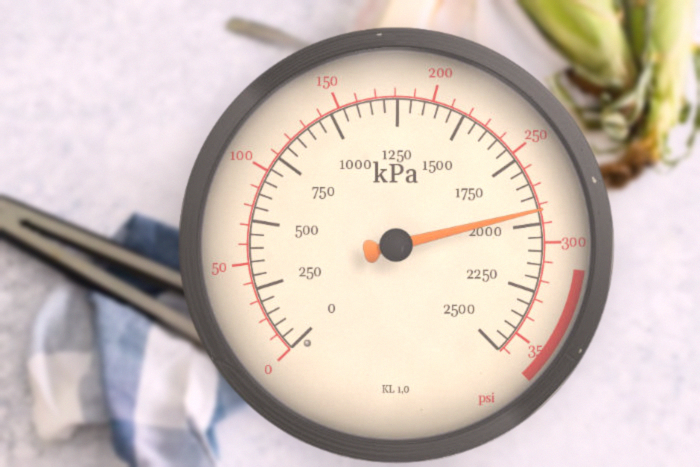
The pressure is 1950,kPa
